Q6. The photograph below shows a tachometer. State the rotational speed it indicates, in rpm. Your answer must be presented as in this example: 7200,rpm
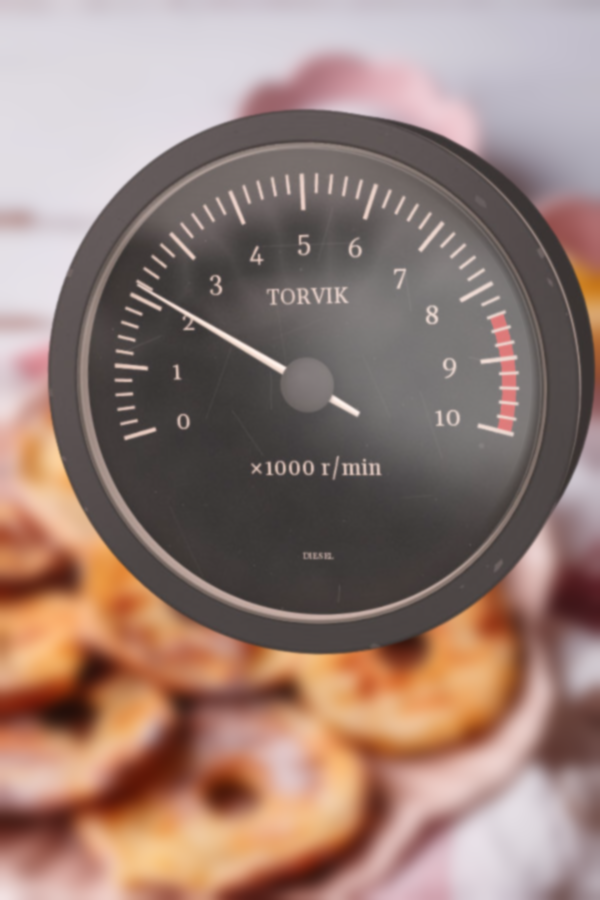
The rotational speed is 2200,rpm
